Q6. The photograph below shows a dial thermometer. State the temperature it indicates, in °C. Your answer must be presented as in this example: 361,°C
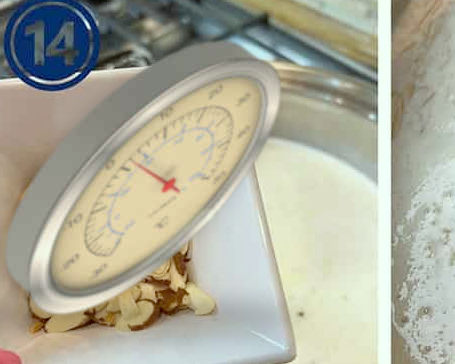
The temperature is 2,°C
